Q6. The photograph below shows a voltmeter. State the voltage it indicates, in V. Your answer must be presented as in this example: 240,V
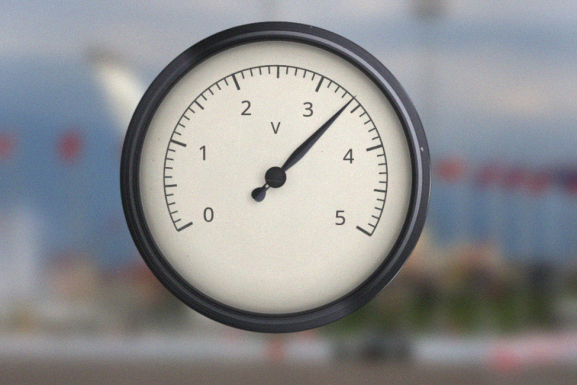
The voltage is 3.4,V
